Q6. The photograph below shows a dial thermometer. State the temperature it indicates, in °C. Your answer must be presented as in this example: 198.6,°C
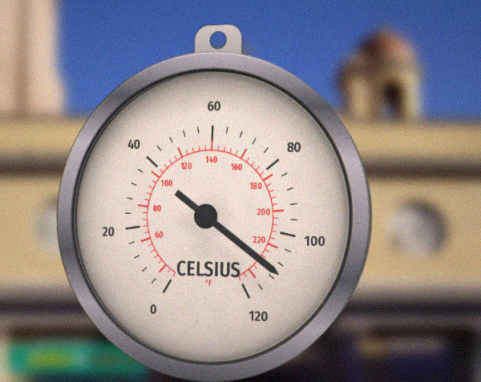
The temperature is 110,°C
